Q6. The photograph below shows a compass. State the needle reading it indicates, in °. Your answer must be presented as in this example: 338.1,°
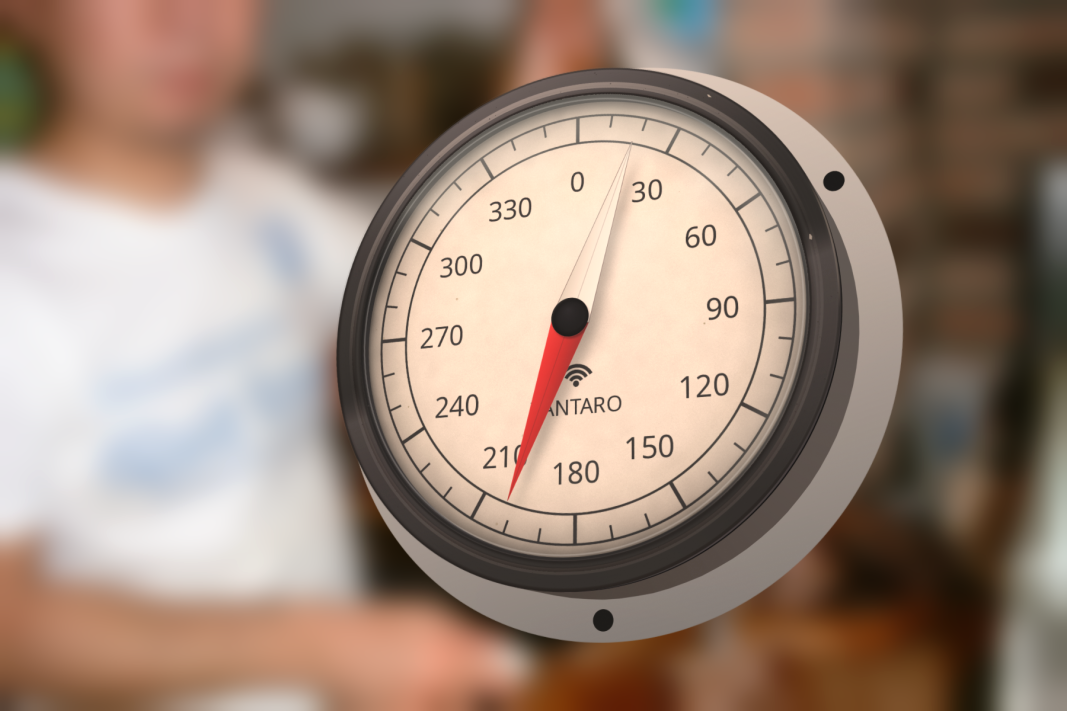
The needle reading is 200,°
